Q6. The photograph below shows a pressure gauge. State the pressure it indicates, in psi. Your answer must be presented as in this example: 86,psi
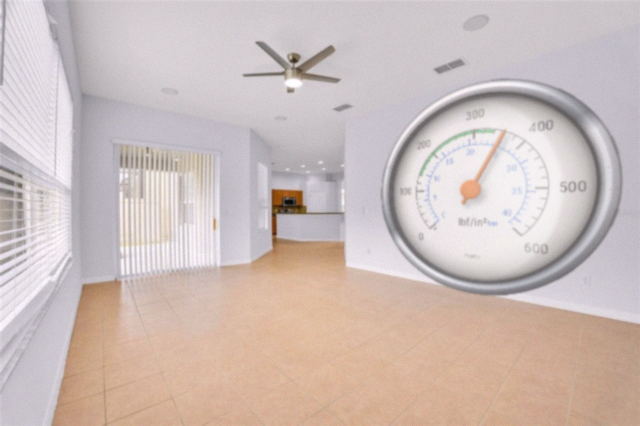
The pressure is 360,psi
